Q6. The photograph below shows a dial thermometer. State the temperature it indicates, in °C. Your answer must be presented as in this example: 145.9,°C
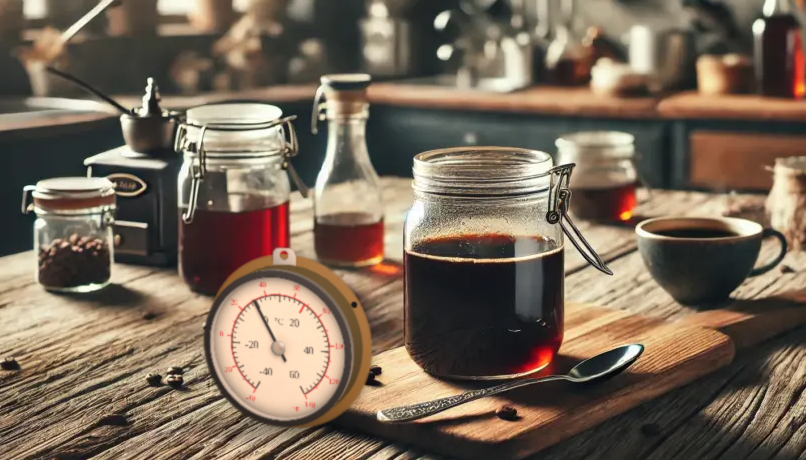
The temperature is 0,°C
